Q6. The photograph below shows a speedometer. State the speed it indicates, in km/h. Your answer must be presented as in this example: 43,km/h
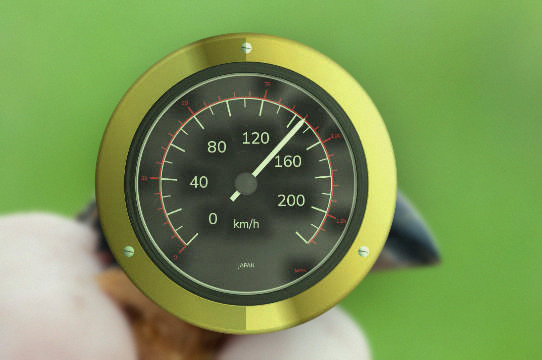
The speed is 145,km/h
